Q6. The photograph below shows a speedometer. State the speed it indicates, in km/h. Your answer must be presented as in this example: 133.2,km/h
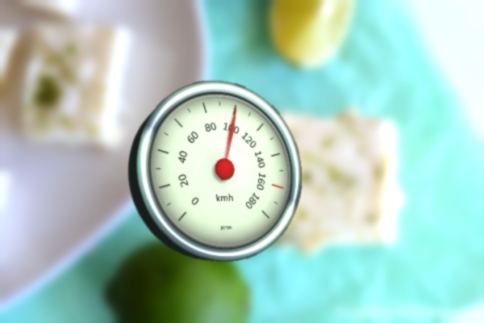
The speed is 100,km/h
